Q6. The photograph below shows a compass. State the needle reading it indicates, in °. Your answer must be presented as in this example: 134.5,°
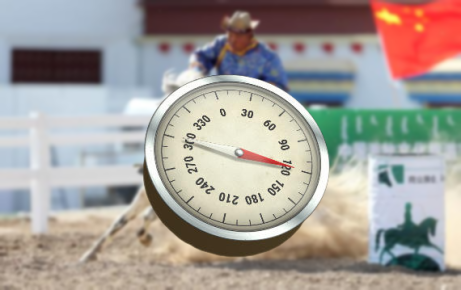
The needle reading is 120,°
